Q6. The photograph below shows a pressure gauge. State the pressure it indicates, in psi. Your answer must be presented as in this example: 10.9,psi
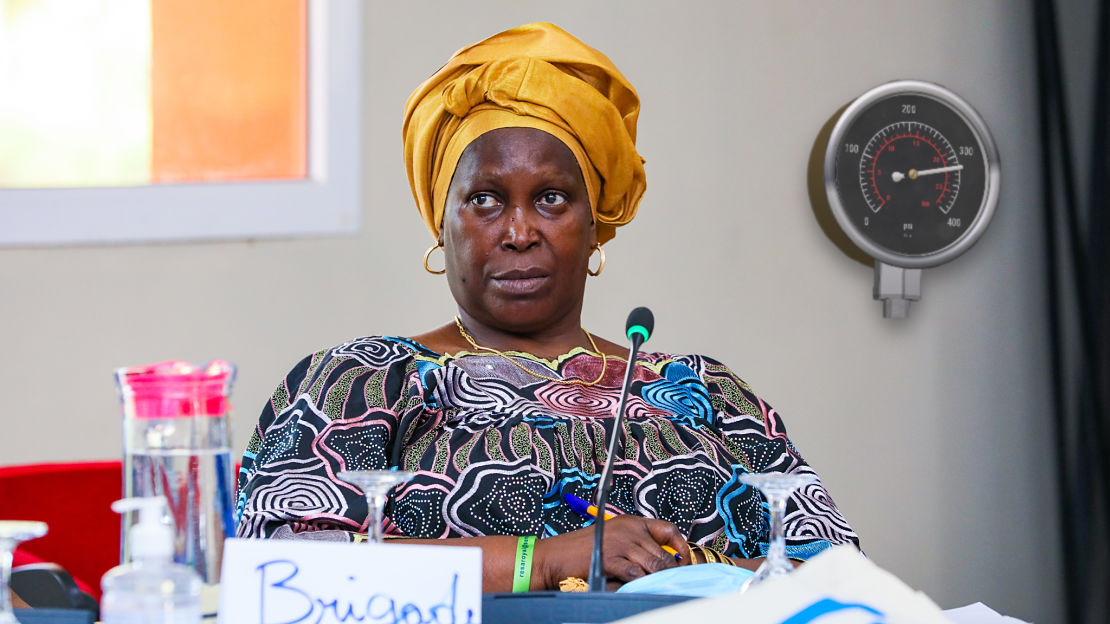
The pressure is 320,psi
